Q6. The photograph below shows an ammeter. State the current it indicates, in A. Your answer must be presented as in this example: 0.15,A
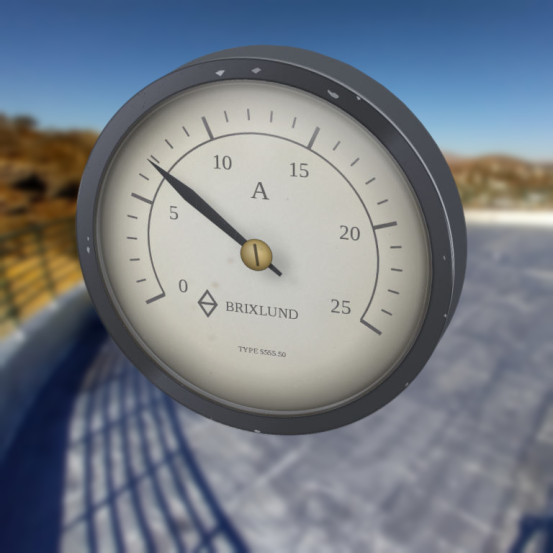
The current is 7,A
